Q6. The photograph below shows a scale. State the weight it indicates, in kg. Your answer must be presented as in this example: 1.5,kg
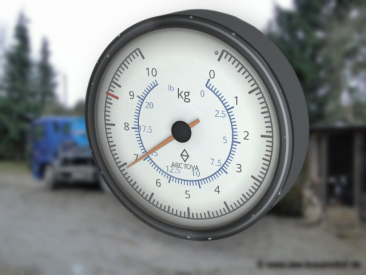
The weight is 6.9,kg
